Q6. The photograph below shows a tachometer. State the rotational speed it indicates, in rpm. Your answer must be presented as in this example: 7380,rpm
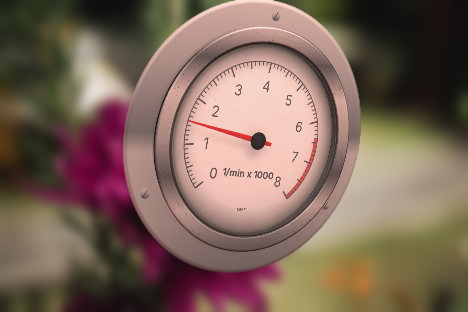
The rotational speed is 1500,rpm
